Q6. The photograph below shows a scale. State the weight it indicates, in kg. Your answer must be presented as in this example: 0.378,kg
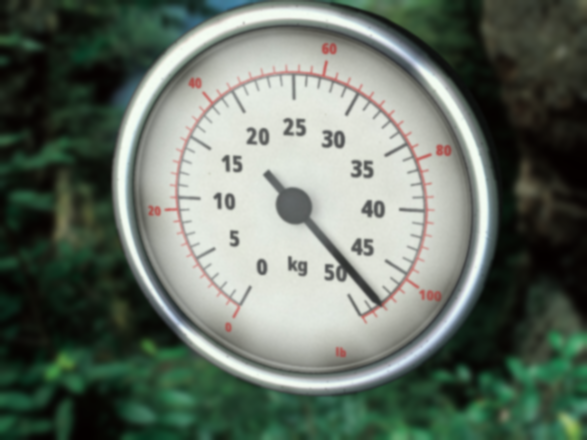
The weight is 48,kg
